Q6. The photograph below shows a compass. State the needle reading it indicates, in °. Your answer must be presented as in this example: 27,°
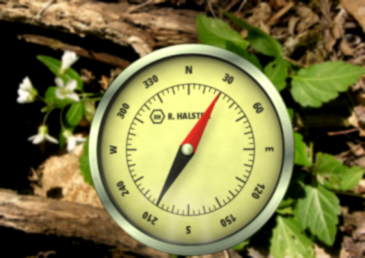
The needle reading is 30,°
